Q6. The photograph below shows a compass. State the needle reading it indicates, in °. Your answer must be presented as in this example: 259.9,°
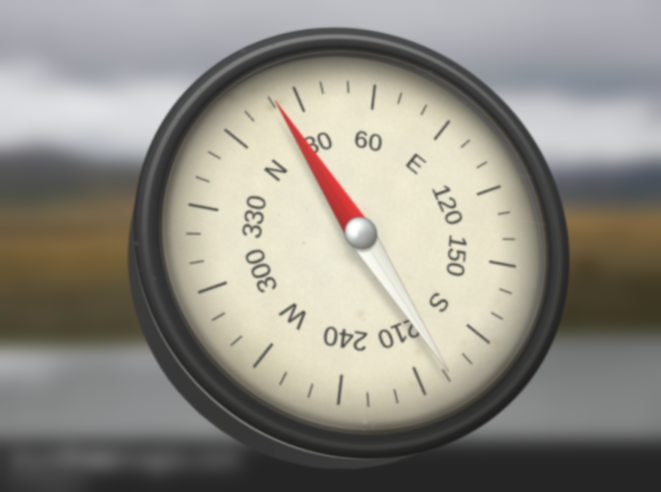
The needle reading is 20,°
